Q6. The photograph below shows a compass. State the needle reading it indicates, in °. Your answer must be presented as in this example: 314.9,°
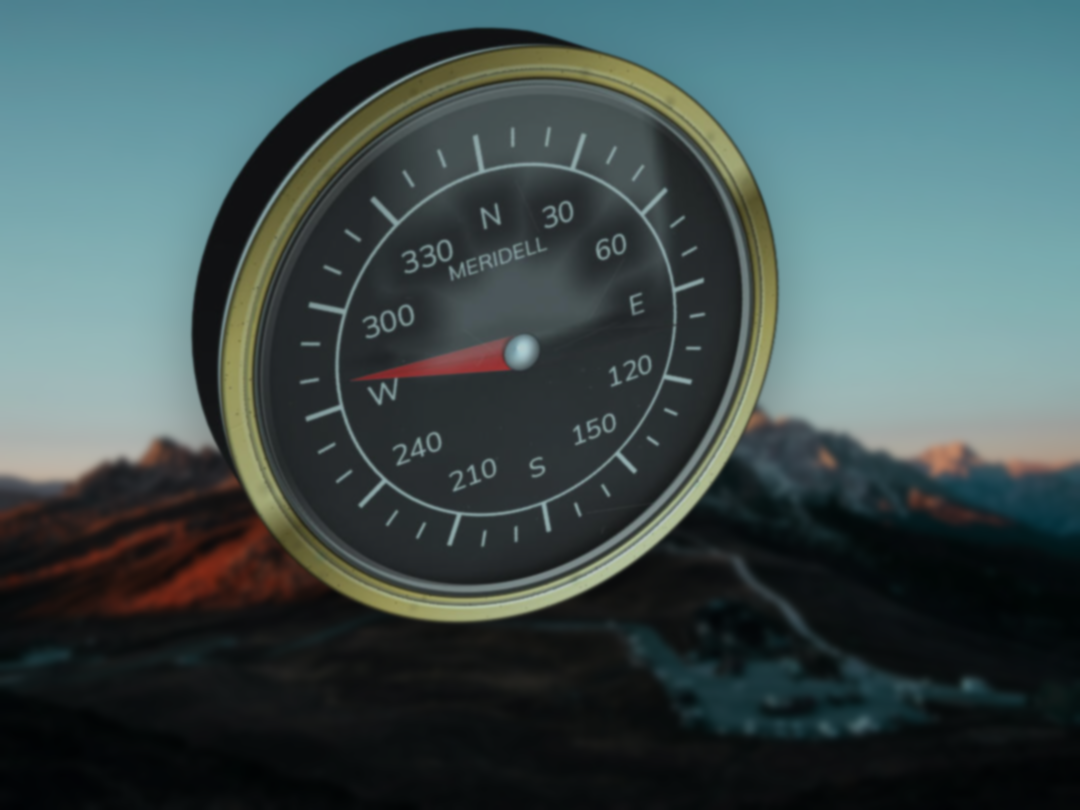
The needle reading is 280,°
